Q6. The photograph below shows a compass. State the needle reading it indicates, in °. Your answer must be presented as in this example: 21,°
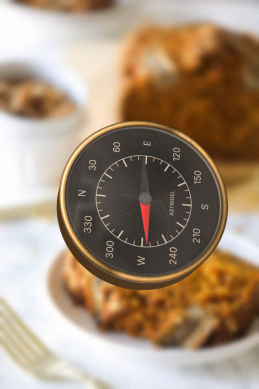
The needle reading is 265,°
